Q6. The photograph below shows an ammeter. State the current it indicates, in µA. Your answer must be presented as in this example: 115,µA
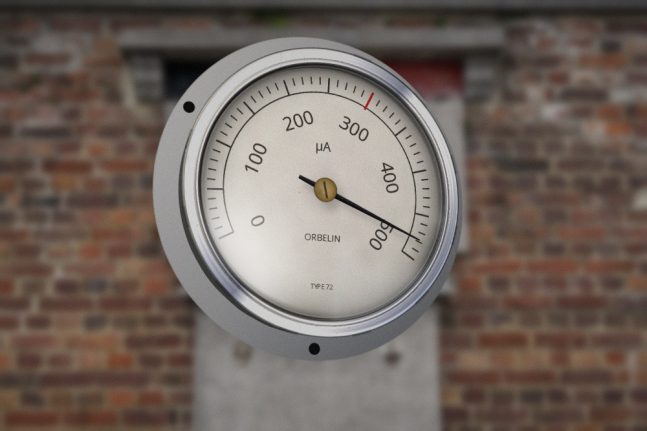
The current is 480,µA
